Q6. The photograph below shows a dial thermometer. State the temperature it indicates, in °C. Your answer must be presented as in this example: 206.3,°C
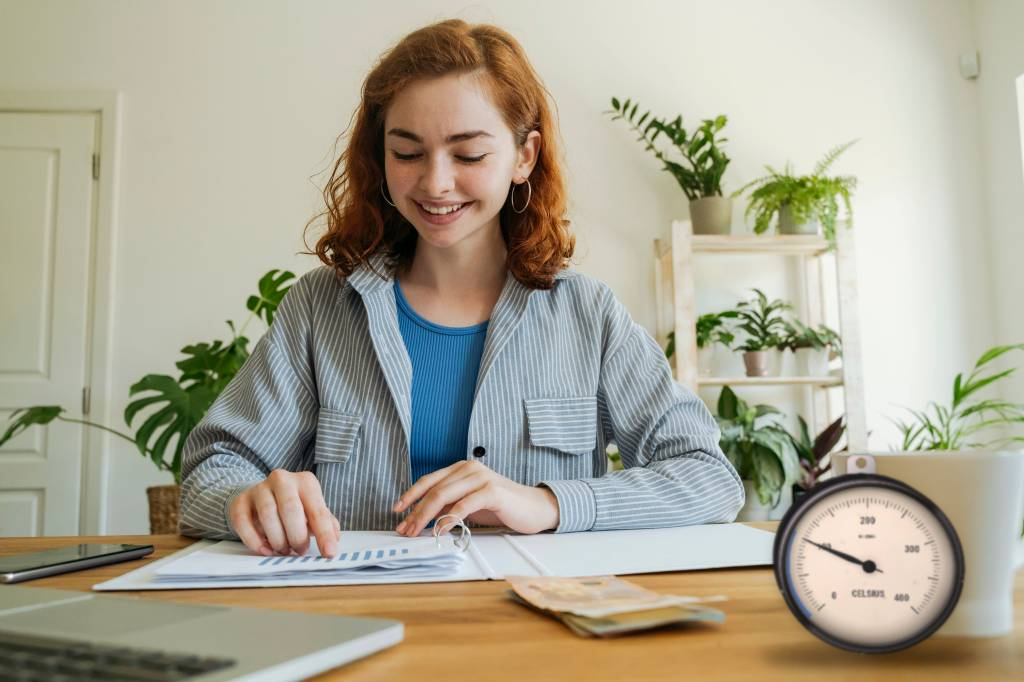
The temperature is 100,°C
